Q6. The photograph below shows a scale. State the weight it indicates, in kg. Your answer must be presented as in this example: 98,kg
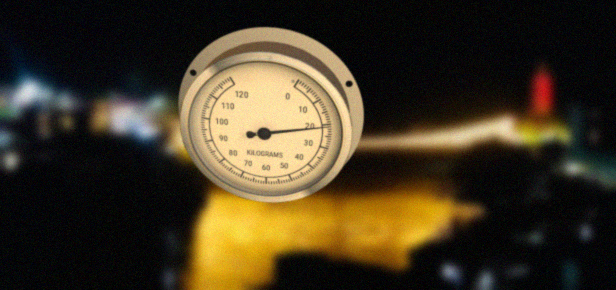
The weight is 20,kg
